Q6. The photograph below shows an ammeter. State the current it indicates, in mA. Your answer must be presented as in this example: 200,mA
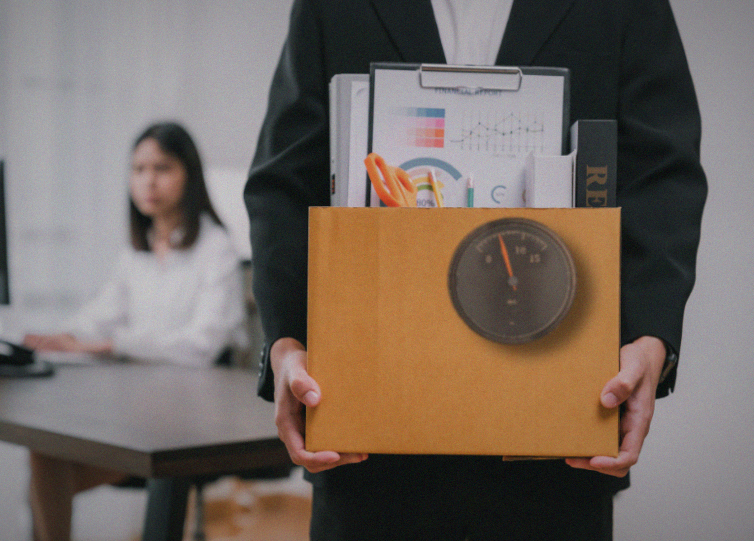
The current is 5,mA
